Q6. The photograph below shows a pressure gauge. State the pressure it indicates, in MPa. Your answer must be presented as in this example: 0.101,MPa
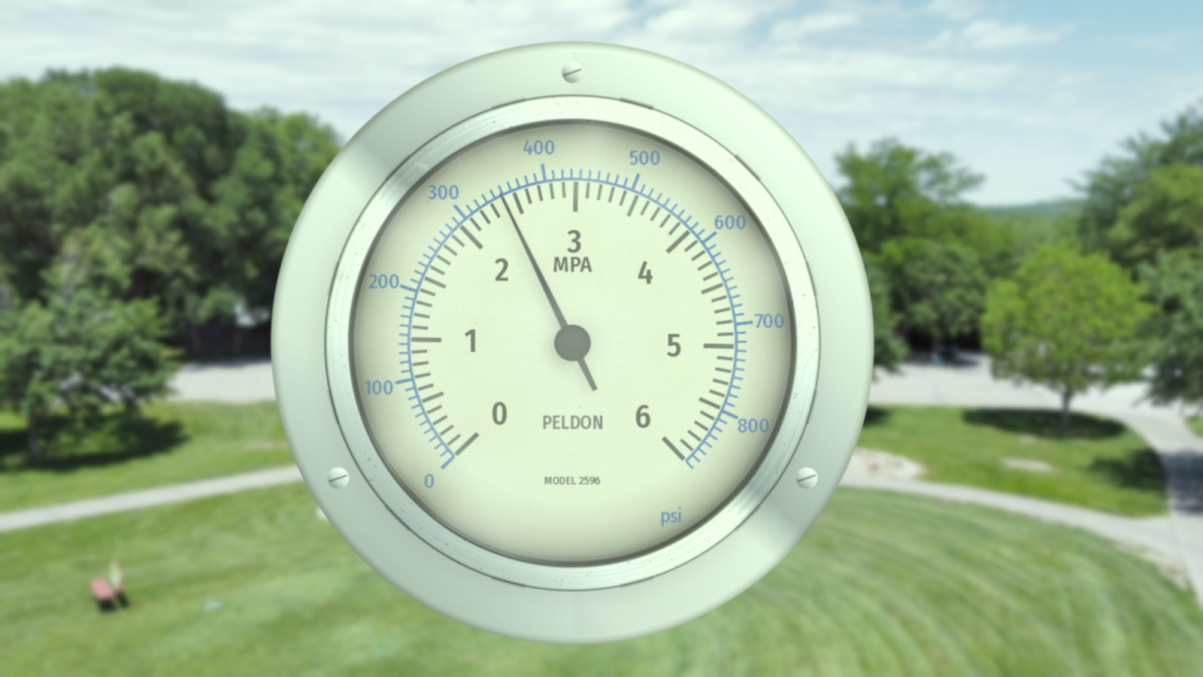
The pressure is 2.4,MPa
